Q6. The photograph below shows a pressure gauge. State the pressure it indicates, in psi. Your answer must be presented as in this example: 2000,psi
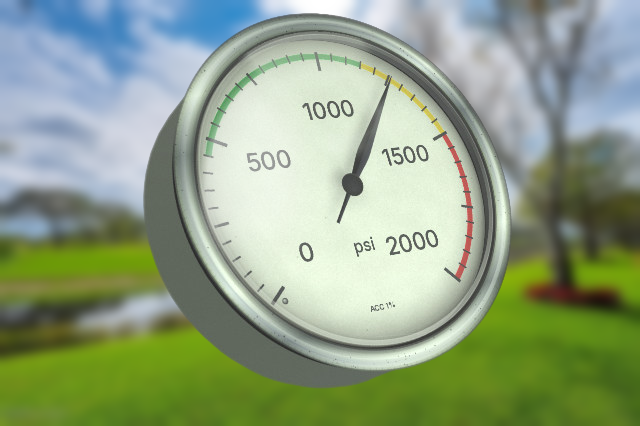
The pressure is 1250,psi
